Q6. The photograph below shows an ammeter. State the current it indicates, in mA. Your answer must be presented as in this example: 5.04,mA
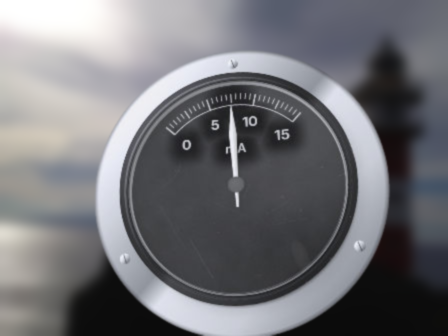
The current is 7.5,mA
